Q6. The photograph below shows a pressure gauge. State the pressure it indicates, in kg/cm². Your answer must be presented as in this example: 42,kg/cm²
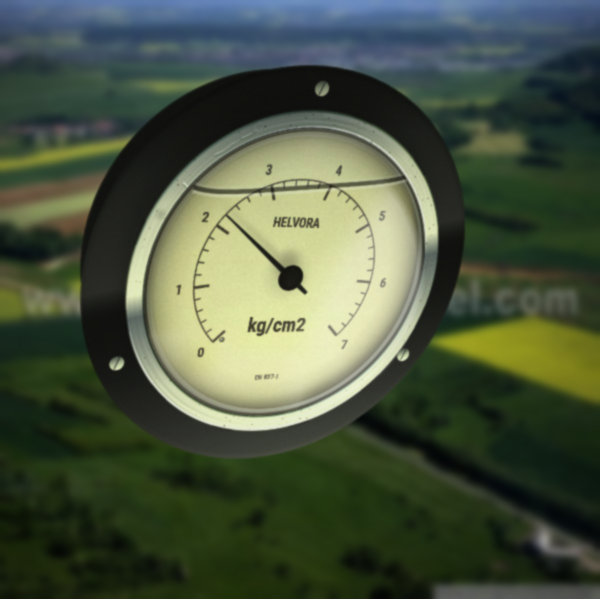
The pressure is 2.2,kg/cm²
